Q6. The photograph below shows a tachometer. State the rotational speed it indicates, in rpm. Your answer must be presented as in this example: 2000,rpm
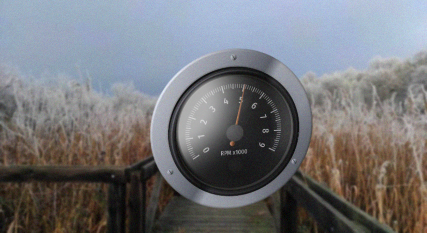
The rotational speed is 5000,rpm
